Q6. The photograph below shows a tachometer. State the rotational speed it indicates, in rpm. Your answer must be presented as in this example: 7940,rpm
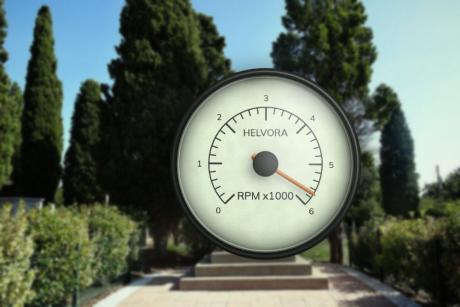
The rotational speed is 5700,rpm
